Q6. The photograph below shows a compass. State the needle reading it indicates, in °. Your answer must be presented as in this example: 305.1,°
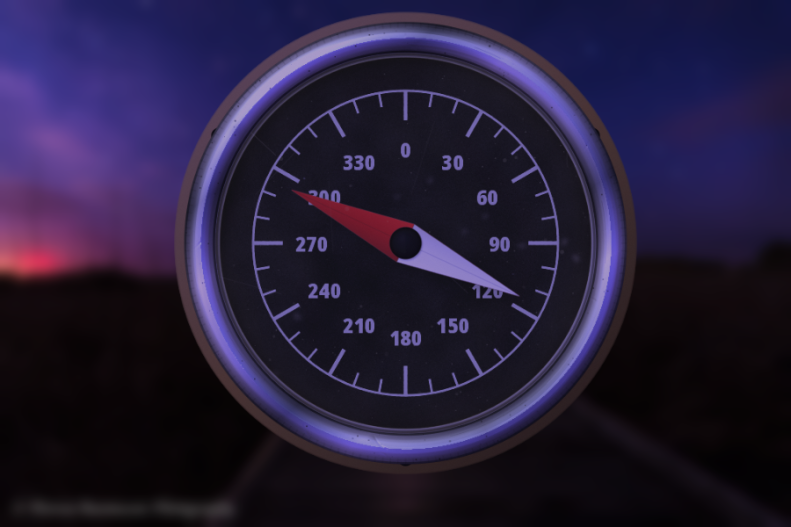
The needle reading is 295,°
